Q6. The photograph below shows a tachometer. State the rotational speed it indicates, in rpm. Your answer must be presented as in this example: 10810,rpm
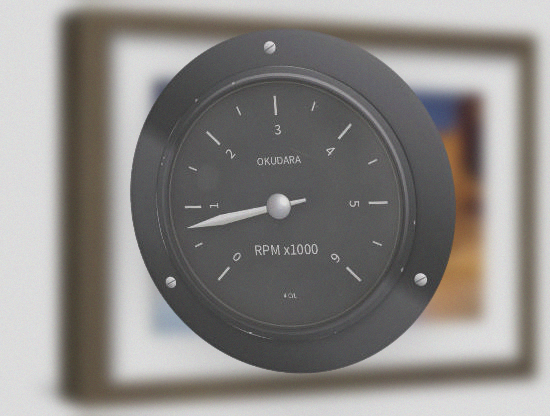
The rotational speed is 750,rpm
